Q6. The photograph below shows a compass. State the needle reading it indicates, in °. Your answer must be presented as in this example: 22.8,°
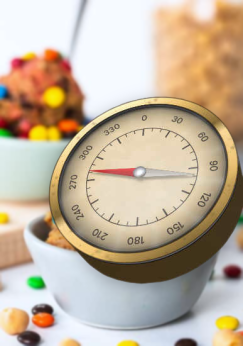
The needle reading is 280,°
